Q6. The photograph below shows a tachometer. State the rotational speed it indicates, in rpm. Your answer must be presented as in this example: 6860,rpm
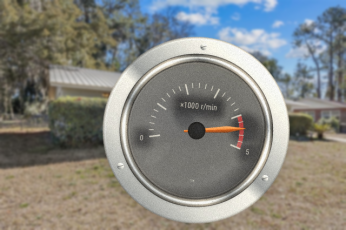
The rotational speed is 4400,rpm
